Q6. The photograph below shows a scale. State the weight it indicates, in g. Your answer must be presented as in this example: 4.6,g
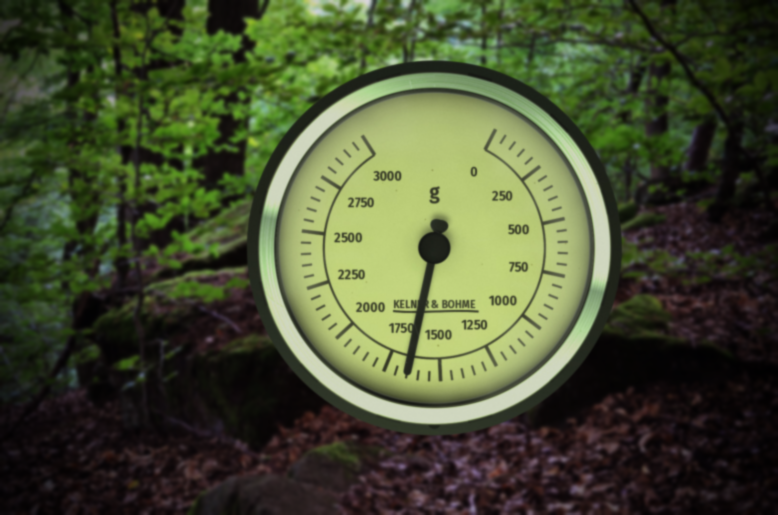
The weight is 1650,g
